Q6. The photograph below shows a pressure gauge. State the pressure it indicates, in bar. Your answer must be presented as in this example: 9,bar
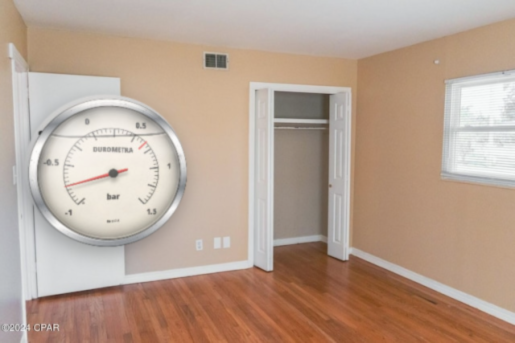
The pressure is -0.75,bar
